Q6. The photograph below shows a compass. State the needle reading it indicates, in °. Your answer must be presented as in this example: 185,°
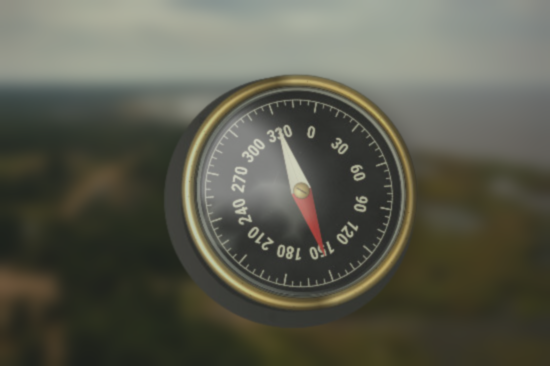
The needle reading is 150,°
